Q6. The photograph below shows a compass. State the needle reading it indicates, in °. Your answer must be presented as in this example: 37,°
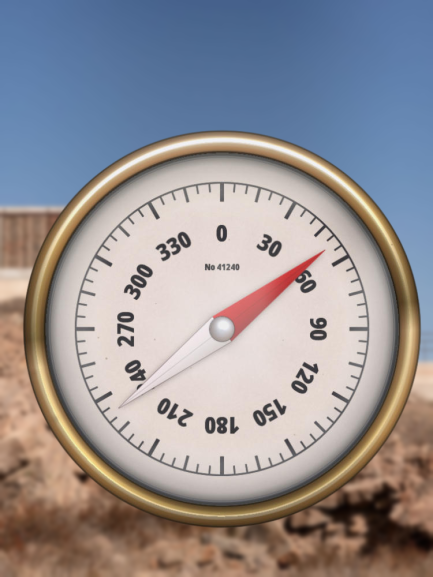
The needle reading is 52.5,°
